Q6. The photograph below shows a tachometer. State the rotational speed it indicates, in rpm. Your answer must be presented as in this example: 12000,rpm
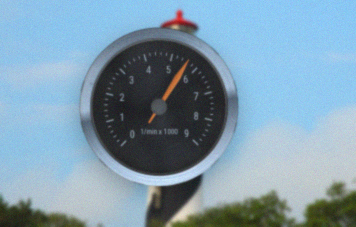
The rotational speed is 5600,rpm
